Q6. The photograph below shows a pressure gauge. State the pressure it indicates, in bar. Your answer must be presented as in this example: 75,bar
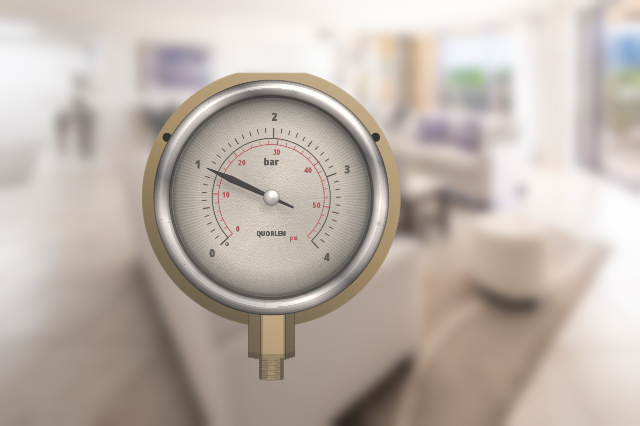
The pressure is 1,bar
